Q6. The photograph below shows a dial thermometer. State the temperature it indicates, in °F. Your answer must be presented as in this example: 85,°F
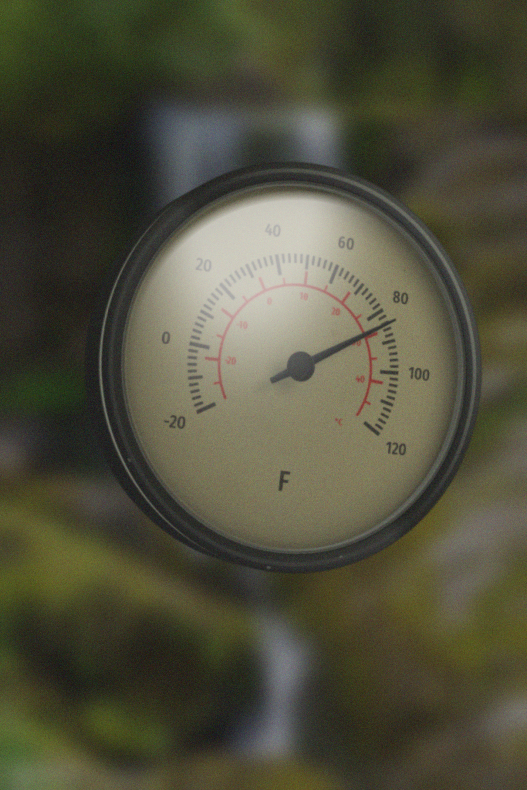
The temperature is 84,°F
